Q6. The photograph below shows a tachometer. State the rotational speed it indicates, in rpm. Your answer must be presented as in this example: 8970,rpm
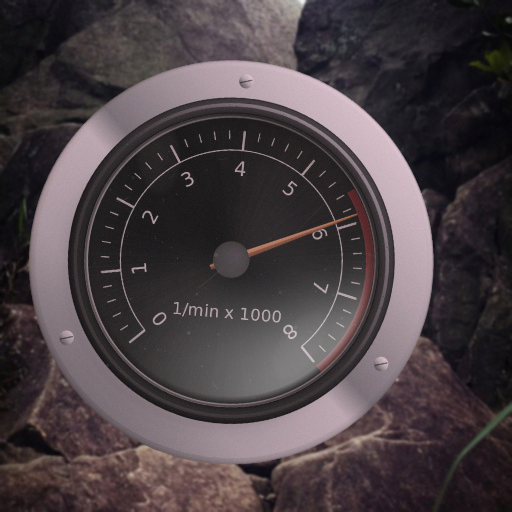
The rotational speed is 5900,rpm
